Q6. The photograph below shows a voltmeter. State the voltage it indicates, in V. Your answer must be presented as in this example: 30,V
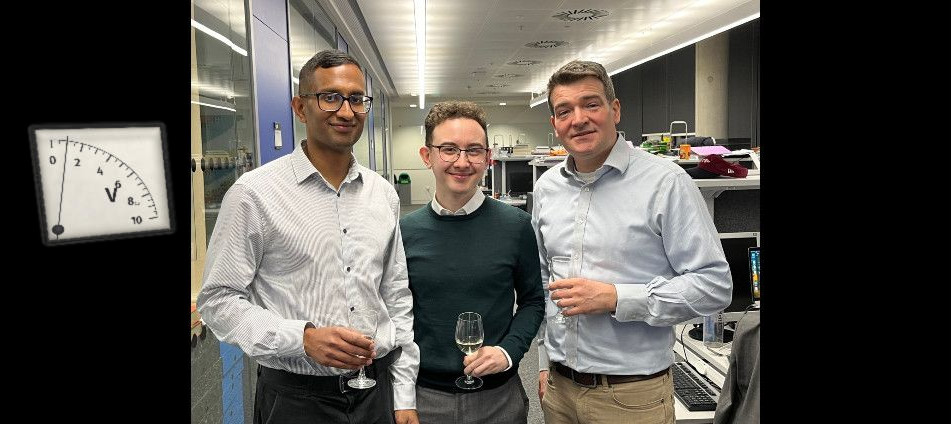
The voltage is 1,V
